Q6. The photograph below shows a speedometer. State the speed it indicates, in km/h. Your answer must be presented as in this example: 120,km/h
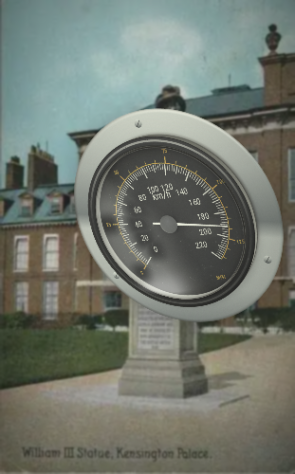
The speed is 190,km/h
